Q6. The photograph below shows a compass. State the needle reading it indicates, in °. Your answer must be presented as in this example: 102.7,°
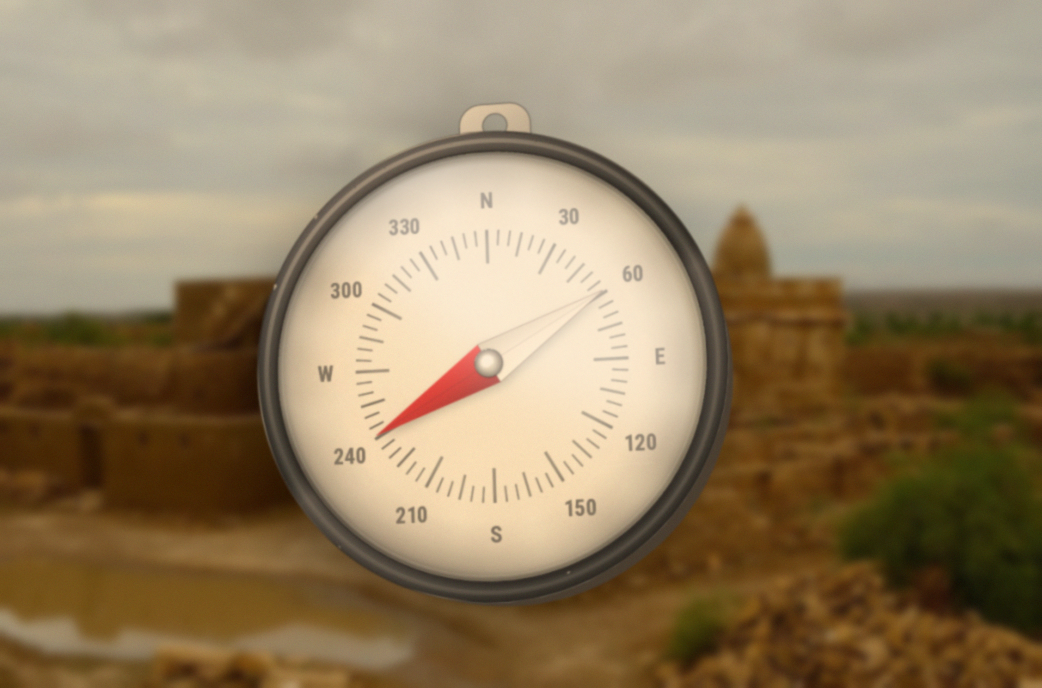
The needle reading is 240,°
